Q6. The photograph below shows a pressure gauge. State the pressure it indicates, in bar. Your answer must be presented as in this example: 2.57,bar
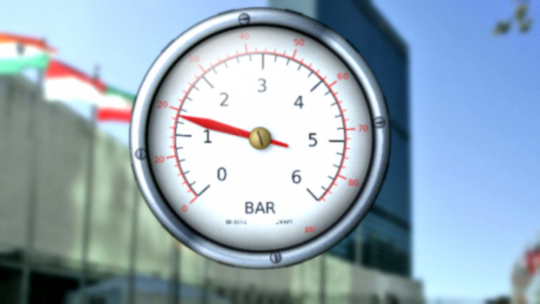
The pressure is 1.3,bar
